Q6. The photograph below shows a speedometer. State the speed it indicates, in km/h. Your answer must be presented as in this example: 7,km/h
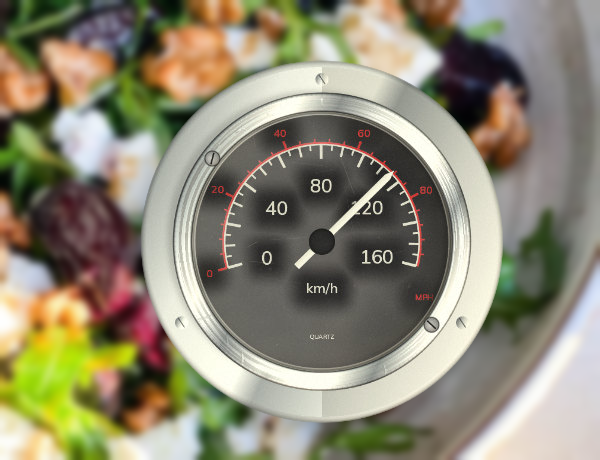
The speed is 115,km/h
